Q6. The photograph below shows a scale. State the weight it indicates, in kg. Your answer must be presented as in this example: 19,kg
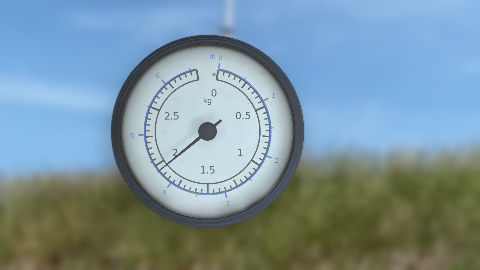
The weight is 1.95,kg
